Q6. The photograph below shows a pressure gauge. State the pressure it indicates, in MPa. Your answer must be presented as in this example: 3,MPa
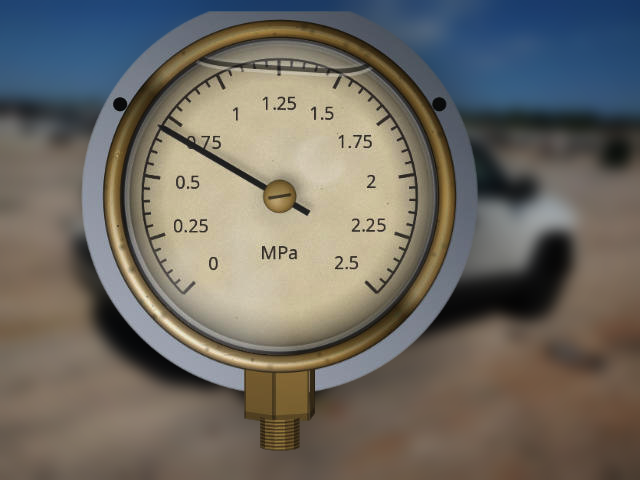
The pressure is 0.7,MPa
